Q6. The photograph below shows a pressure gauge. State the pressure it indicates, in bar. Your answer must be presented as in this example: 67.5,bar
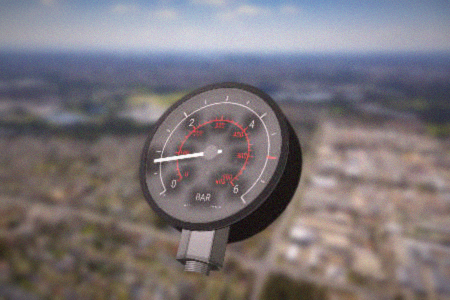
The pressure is 0.75,bar
